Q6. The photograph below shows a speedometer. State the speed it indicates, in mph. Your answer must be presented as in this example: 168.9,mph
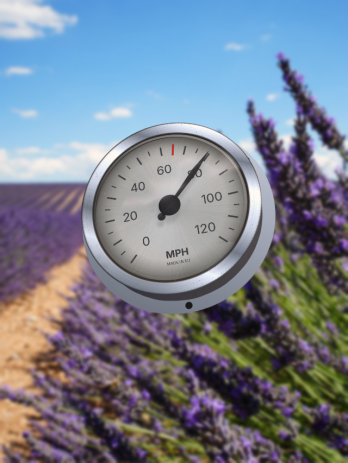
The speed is 80,mph
